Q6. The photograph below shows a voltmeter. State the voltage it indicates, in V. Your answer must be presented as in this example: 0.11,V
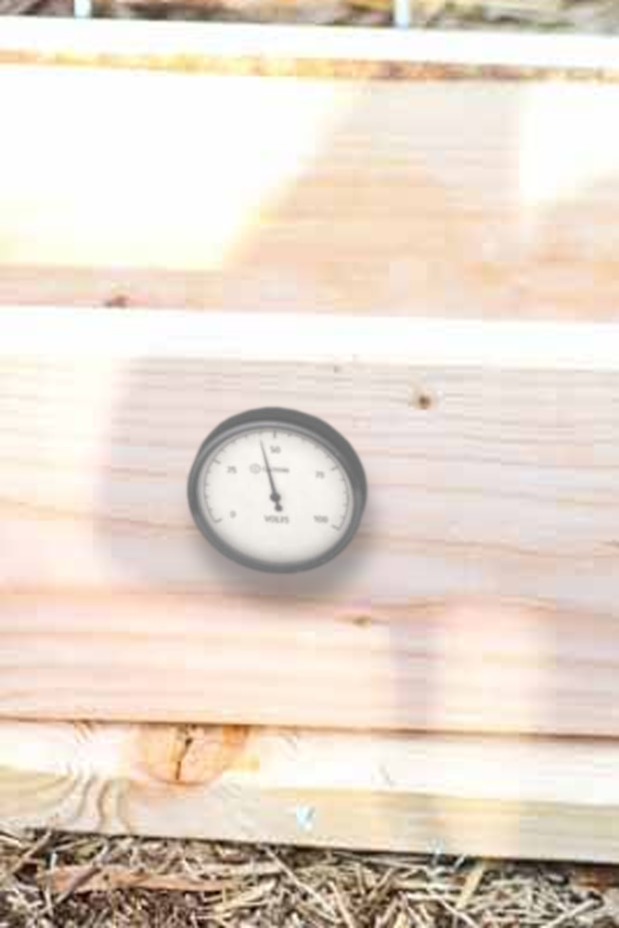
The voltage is 45,V
